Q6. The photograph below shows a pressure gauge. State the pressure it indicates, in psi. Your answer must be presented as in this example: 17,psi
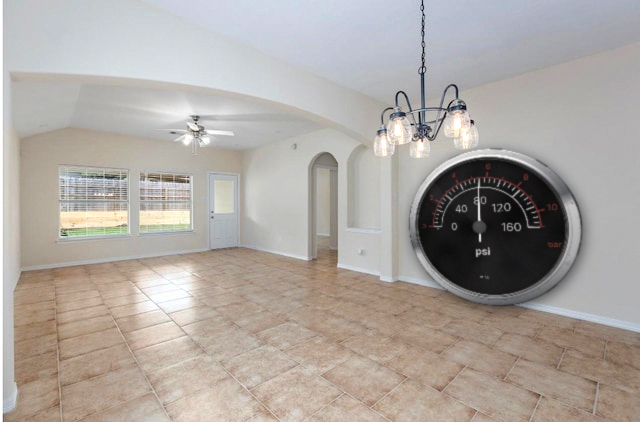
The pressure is 80,psi
